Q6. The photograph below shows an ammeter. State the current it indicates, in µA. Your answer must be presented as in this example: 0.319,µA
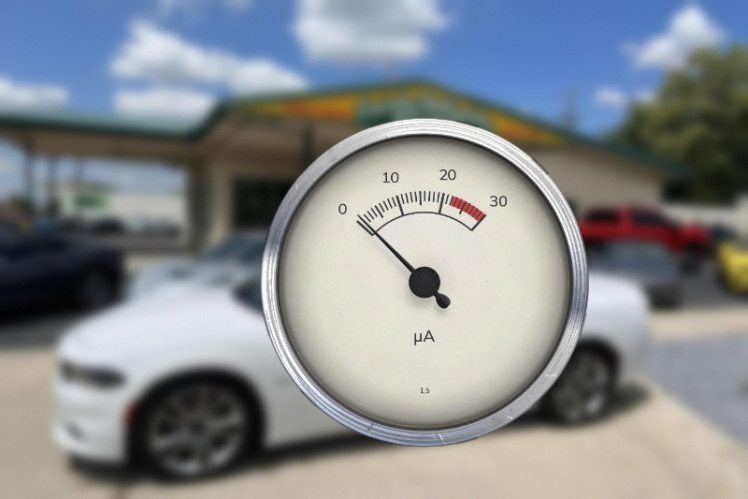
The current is 1,µA
